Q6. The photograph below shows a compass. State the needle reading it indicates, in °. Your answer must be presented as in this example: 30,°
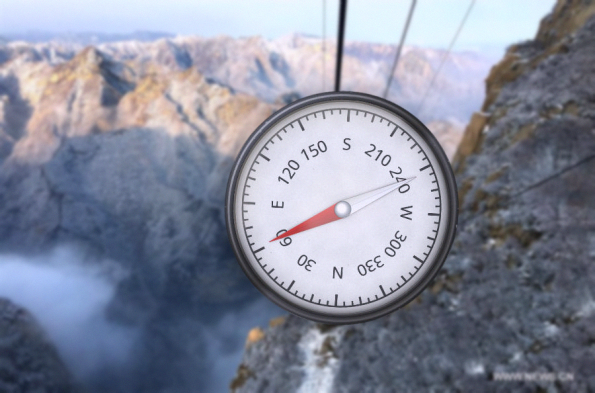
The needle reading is 62.5,°
